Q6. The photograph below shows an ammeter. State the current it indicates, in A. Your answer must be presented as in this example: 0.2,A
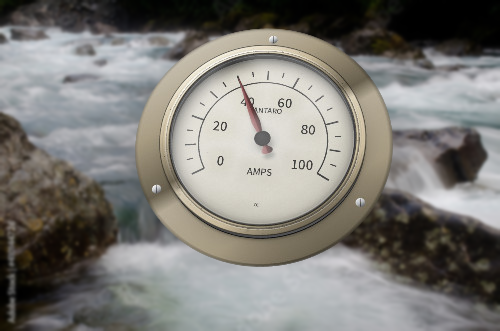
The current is 40,A
